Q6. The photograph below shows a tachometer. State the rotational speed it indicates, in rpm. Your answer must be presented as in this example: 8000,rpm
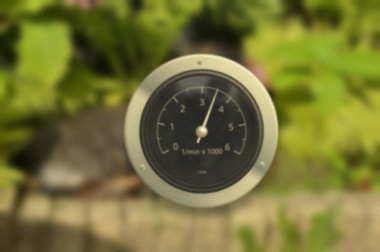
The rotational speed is 3500,rpm
